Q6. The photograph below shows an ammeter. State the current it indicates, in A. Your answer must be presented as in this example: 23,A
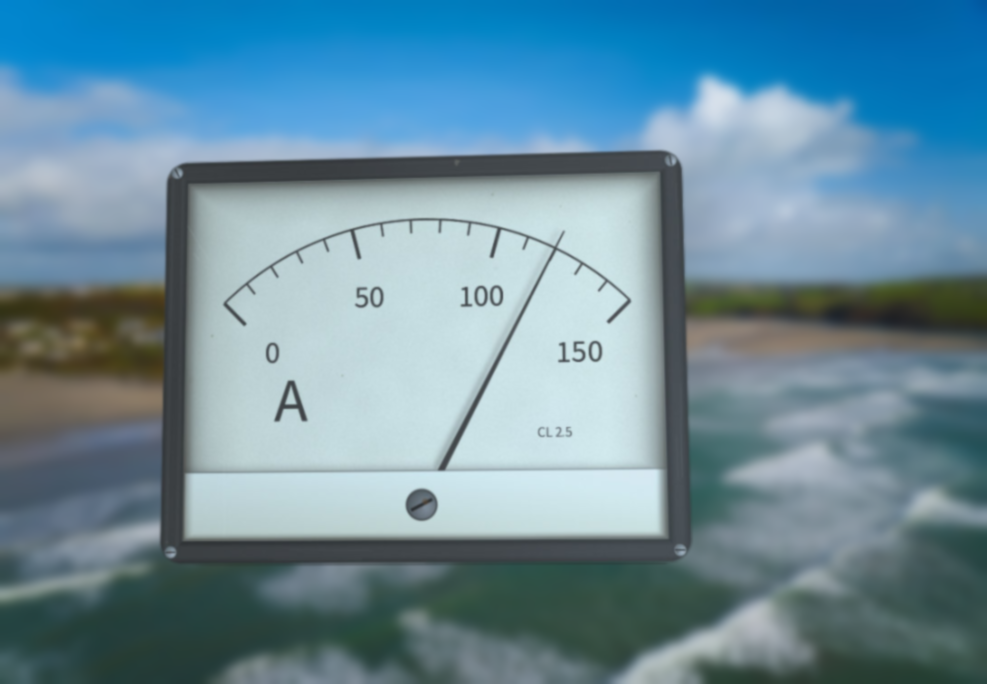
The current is 120,A
